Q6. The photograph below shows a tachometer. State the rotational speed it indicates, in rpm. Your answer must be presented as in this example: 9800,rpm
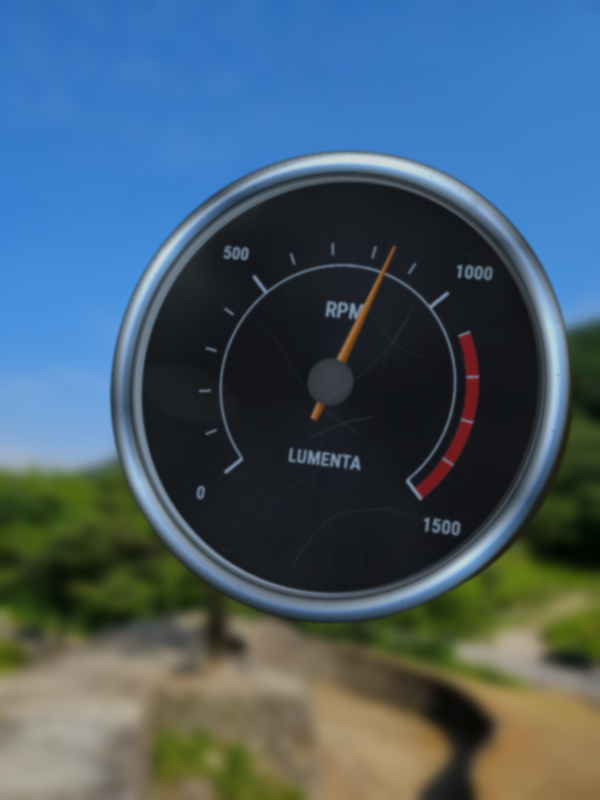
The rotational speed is 850,rpm
